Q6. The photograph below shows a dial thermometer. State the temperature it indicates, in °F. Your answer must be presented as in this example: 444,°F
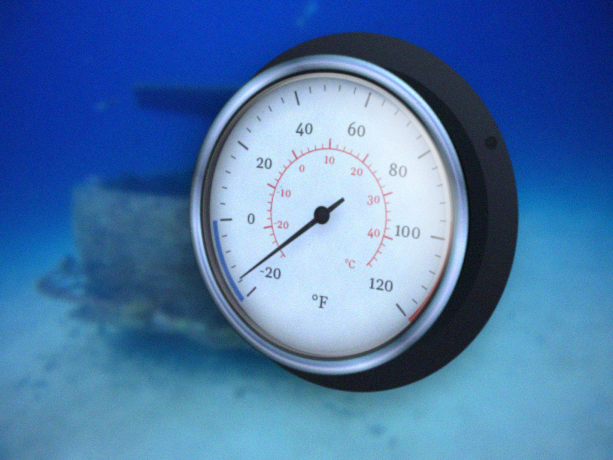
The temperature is -16,°F
